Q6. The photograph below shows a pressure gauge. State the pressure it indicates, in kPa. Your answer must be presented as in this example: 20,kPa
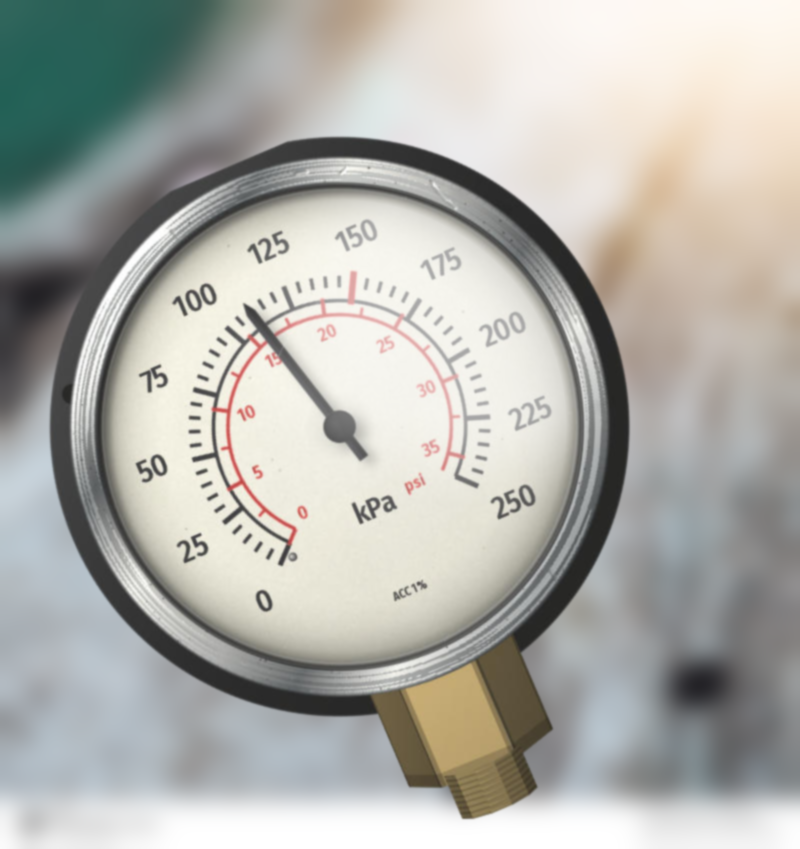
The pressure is 110,kPa
